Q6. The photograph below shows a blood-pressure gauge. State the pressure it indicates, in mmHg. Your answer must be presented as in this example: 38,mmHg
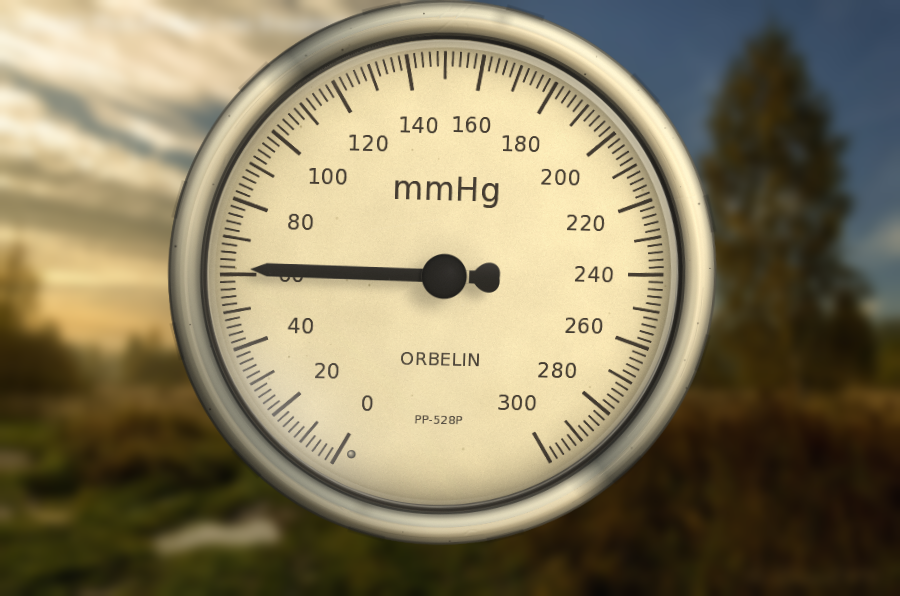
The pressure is 62,mmHg
